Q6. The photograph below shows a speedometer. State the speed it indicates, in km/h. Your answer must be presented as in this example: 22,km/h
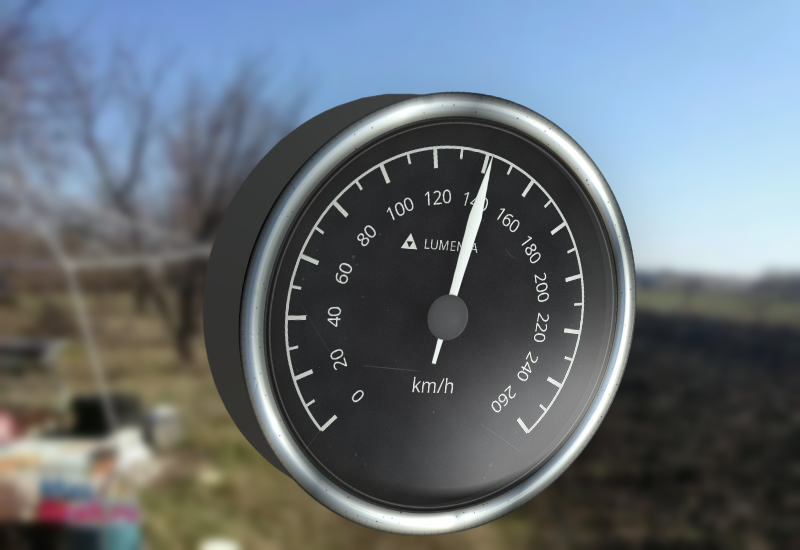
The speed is 140,km/h
